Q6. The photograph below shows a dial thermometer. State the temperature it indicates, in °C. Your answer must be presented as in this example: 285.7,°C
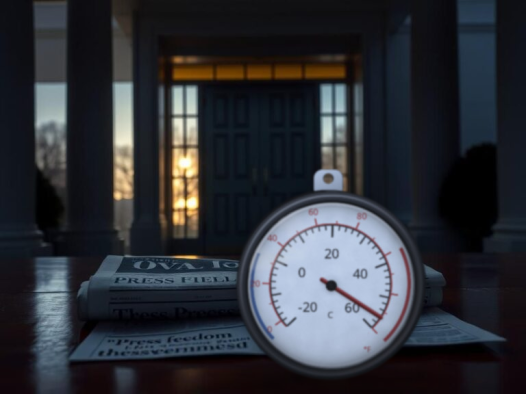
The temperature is 56,°C
